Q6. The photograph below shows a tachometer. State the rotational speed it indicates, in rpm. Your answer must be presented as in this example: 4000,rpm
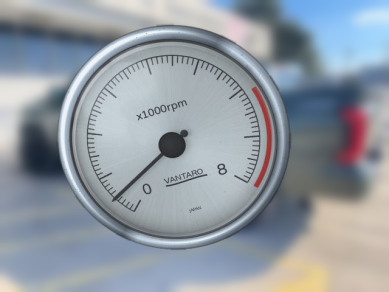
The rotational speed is 500,rpm
